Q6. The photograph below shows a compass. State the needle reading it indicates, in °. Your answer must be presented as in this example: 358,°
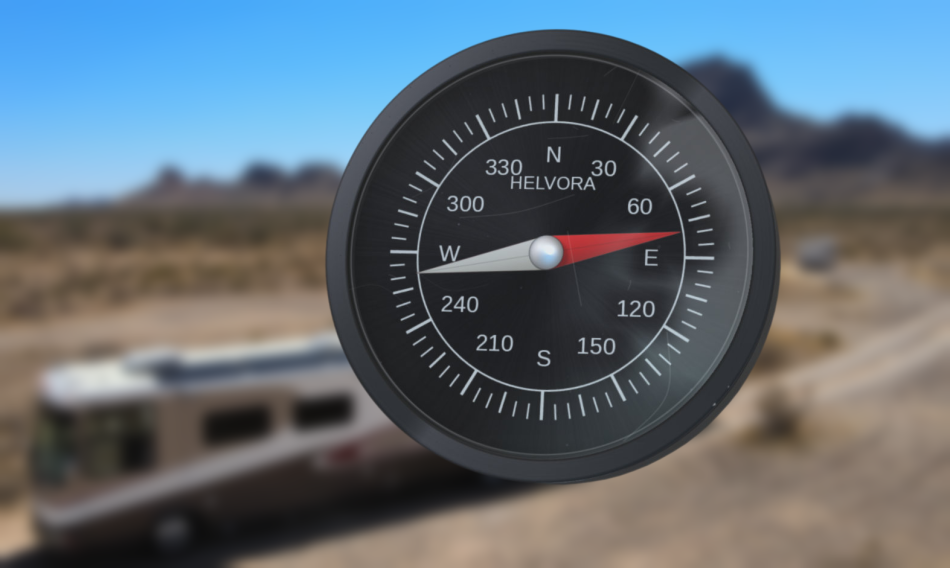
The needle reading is 80,°
